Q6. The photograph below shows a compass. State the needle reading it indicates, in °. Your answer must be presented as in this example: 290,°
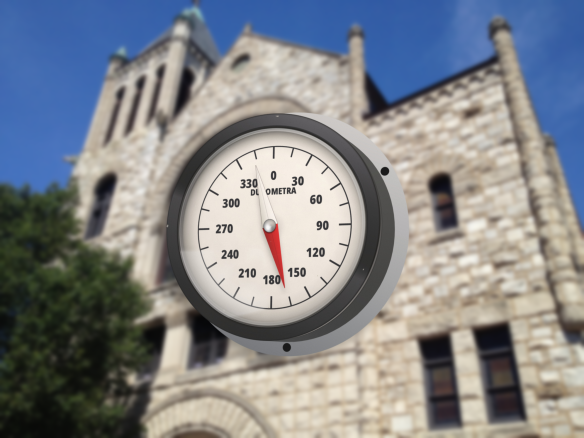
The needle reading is 165,°
